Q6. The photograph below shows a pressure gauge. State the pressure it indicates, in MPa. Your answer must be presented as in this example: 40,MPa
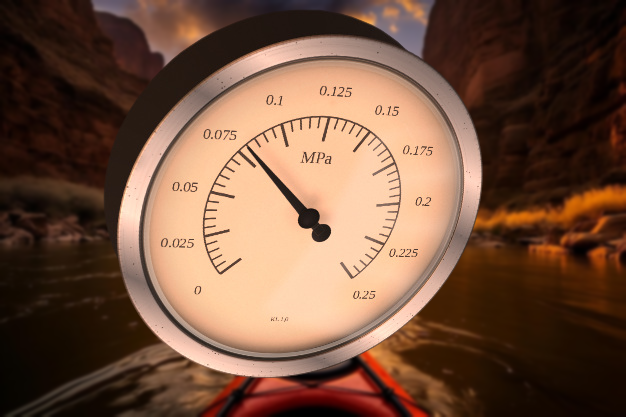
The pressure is 0.08,MPa
